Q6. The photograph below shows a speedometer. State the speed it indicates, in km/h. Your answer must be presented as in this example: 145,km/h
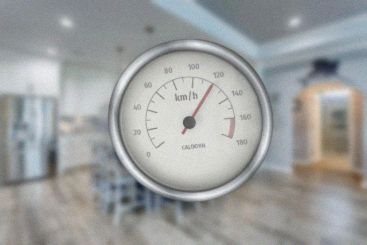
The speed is 120,km/h
